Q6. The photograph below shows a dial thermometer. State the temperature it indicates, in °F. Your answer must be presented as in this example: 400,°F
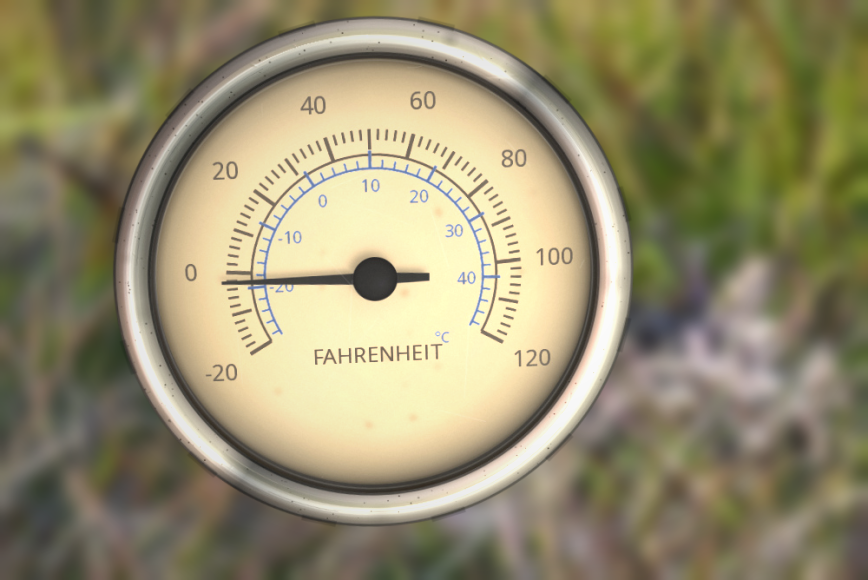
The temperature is -2,°F
